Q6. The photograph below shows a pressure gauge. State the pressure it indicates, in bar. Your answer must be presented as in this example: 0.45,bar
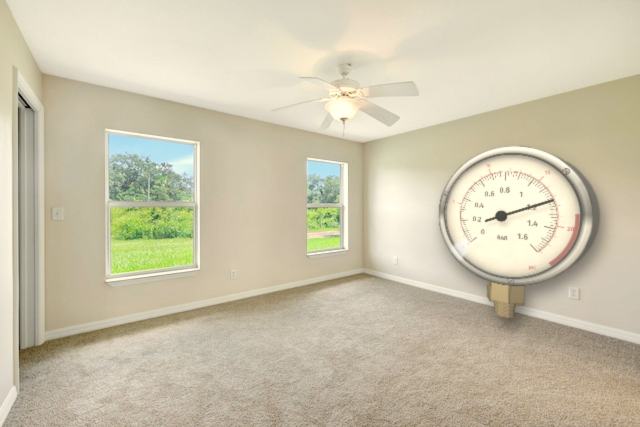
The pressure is 1.2,bar
